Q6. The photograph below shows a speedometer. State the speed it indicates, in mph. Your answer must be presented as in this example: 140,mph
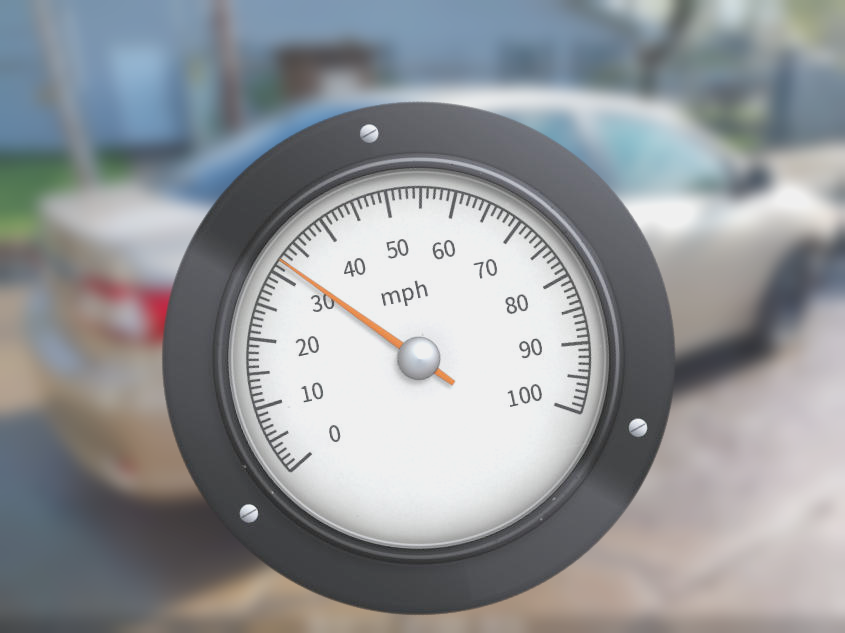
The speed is 32,mph
